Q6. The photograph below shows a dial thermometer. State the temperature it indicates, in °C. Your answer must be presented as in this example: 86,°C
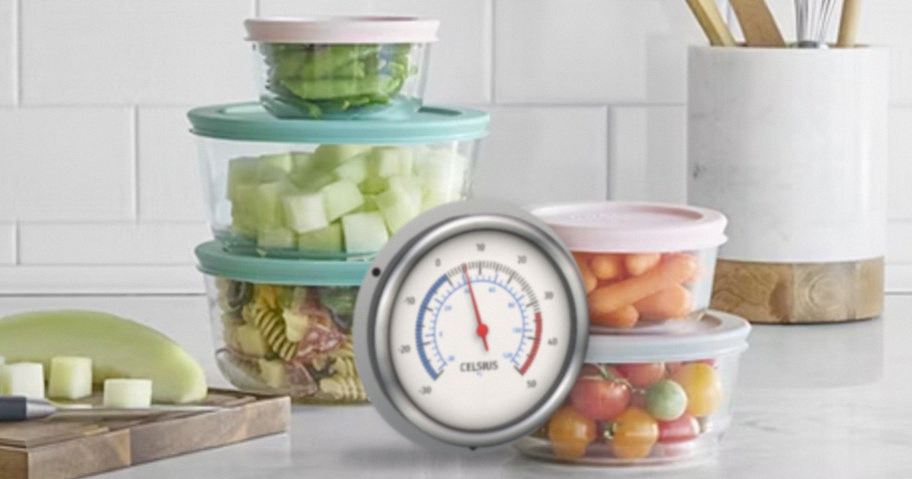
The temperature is 5,°C
